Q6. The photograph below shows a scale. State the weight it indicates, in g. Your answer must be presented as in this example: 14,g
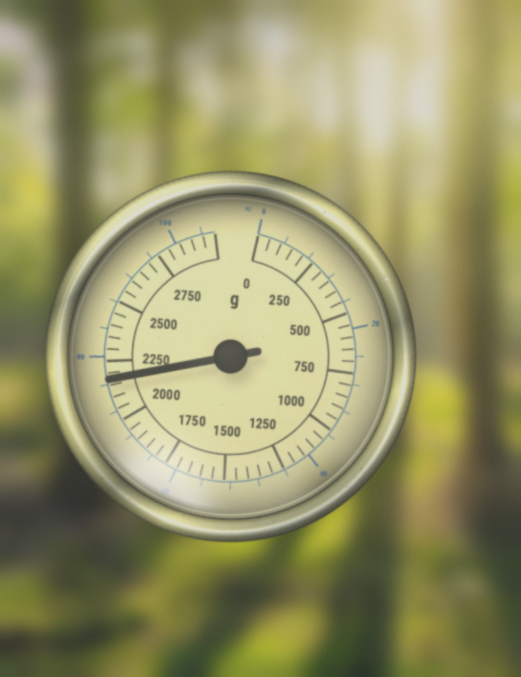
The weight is 2175,g
